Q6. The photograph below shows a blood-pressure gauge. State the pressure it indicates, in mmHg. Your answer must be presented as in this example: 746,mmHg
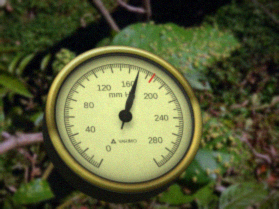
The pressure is 170,mmHg
